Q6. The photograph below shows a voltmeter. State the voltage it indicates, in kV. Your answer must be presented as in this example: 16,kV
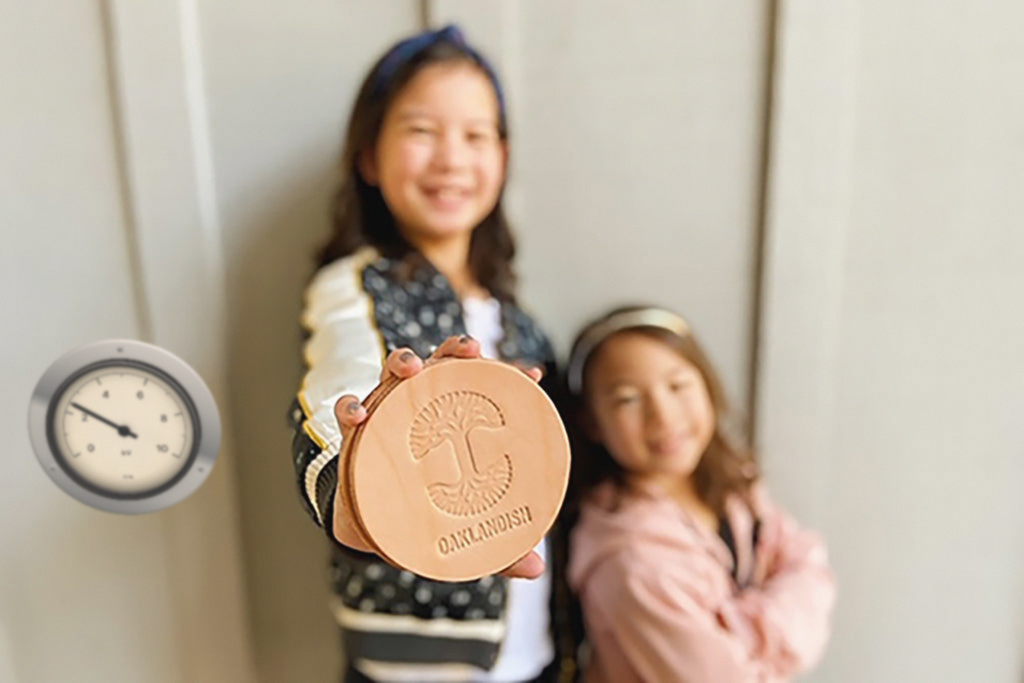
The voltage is 2.5,kV
